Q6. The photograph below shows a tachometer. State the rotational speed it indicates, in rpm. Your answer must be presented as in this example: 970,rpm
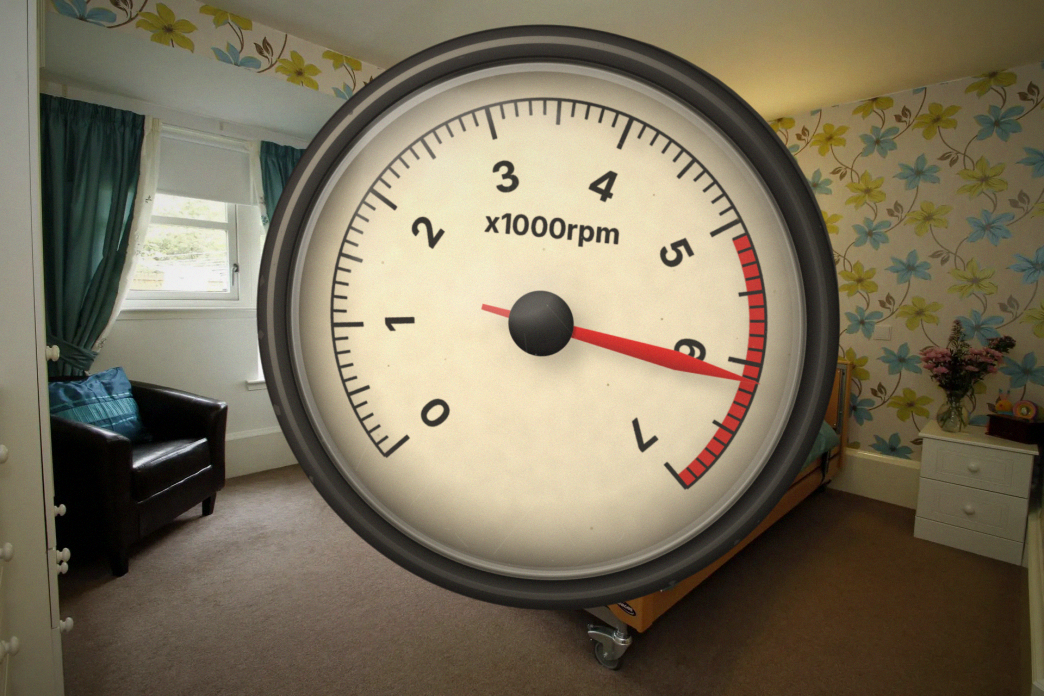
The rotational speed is 6100,rpm
